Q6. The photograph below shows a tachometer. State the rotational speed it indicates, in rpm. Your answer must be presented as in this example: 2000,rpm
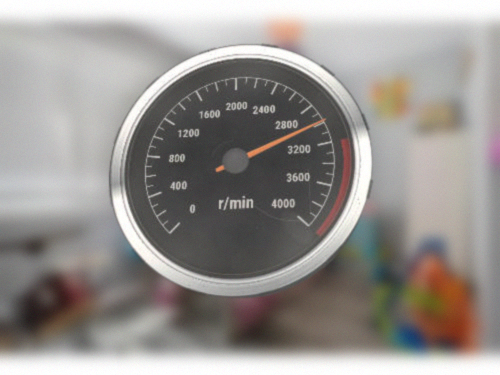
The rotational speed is 3000,rpm
